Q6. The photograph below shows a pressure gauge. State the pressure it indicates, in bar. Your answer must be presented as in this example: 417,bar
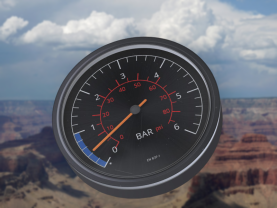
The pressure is 0.4,bar
